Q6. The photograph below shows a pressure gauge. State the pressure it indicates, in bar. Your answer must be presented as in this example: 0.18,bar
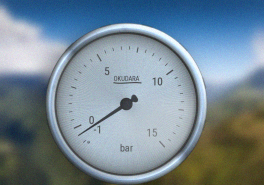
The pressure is -0.5,bar
